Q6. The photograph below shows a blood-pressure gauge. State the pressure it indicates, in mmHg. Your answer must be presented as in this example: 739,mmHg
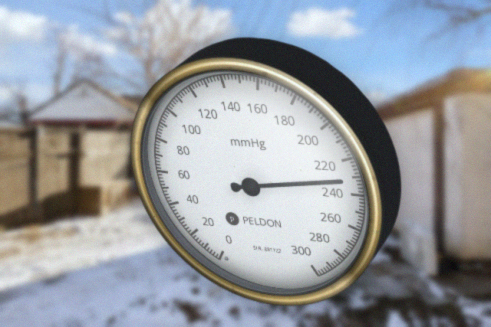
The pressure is 230,mmHg
